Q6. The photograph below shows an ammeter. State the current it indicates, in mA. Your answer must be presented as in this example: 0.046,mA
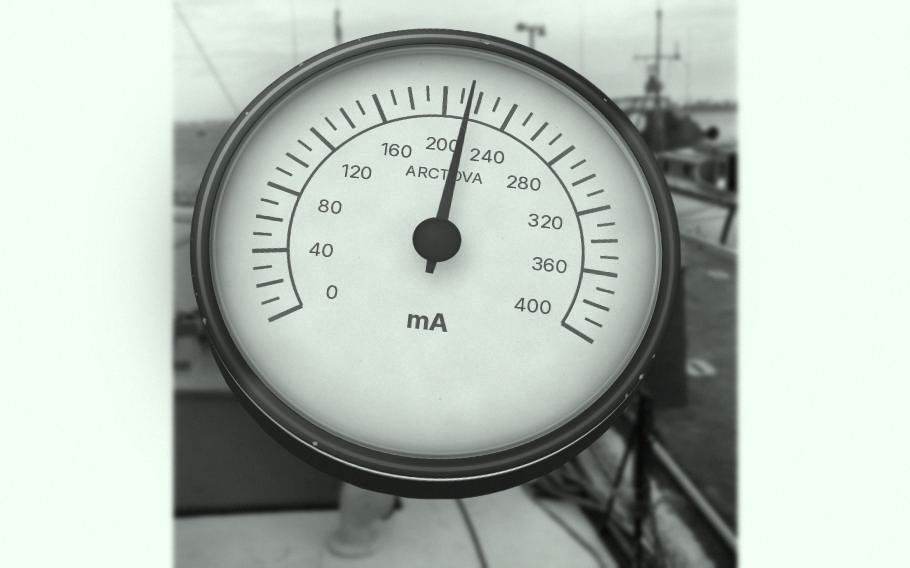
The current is 215,mA
